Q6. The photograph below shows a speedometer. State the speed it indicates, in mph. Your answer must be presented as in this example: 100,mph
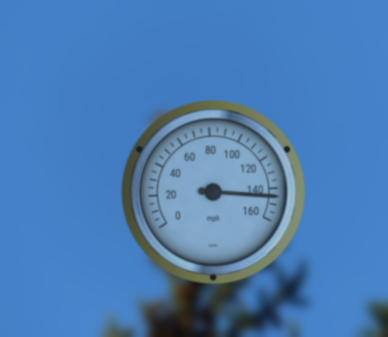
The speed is 145,mph
